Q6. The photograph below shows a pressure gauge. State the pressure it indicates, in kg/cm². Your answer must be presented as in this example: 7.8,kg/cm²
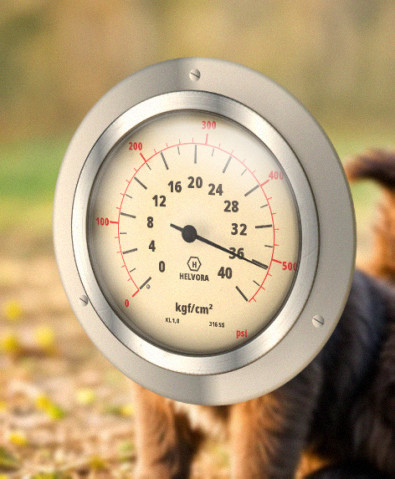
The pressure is 36,kg/cm²
